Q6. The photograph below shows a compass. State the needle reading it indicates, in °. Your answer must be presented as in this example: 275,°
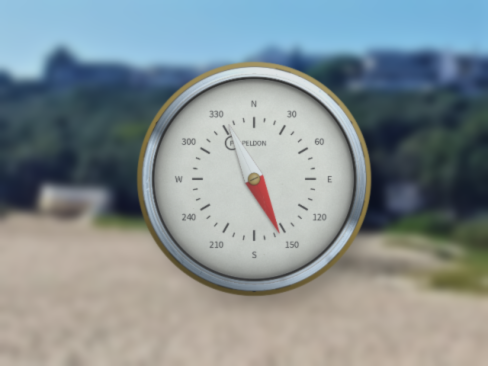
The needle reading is 155,°
